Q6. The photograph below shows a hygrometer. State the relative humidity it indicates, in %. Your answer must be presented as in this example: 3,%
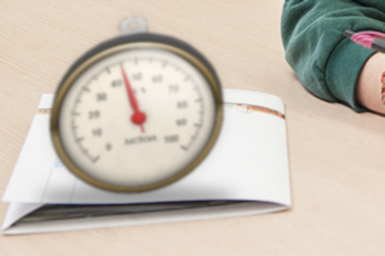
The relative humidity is 45,%
